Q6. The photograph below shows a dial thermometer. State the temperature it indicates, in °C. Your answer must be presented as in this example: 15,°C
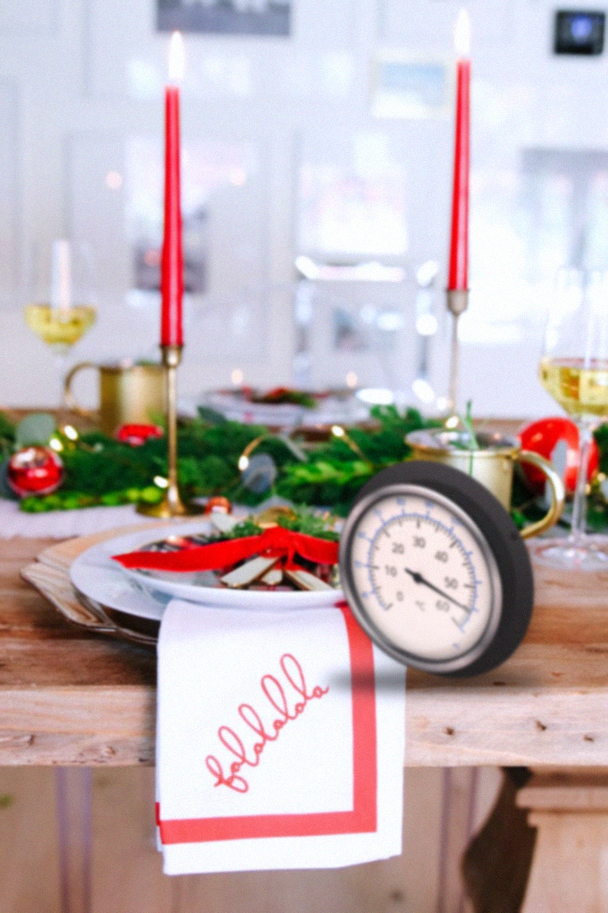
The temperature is 55,°C
